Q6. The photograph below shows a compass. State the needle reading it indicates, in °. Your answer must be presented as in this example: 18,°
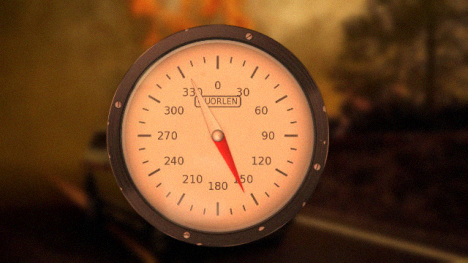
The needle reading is 155,°
